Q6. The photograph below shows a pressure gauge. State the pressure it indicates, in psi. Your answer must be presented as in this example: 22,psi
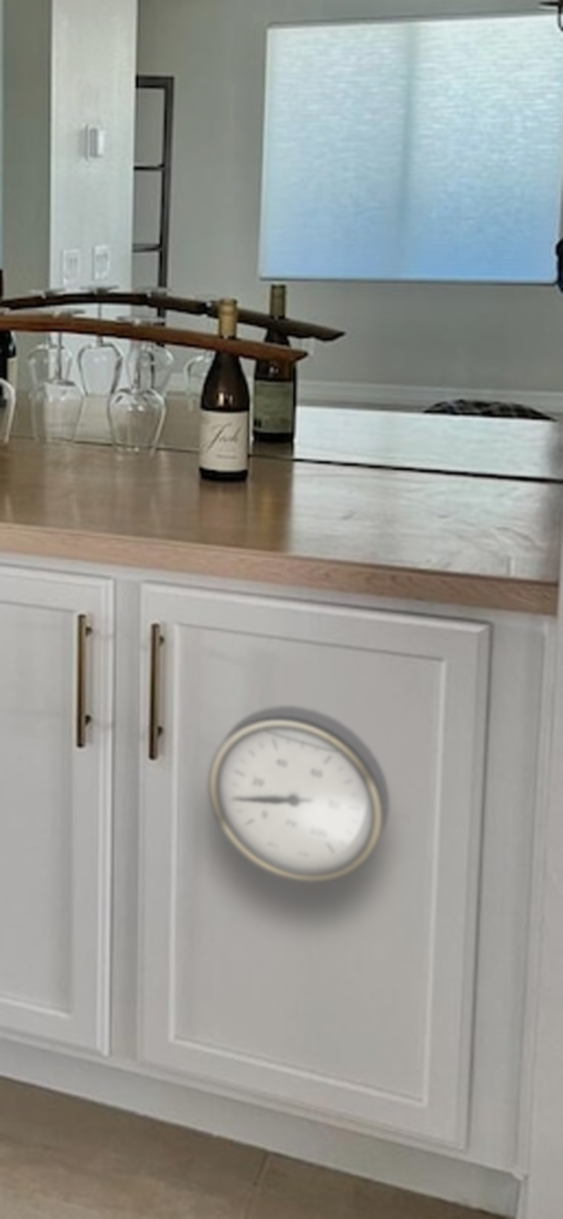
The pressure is 10,psi
